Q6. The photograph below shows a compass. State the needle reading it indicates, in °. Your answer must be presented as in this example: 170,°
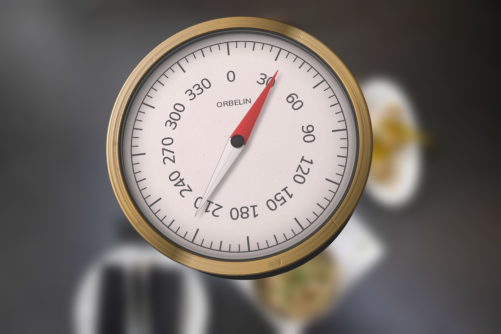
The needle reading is 35,°
